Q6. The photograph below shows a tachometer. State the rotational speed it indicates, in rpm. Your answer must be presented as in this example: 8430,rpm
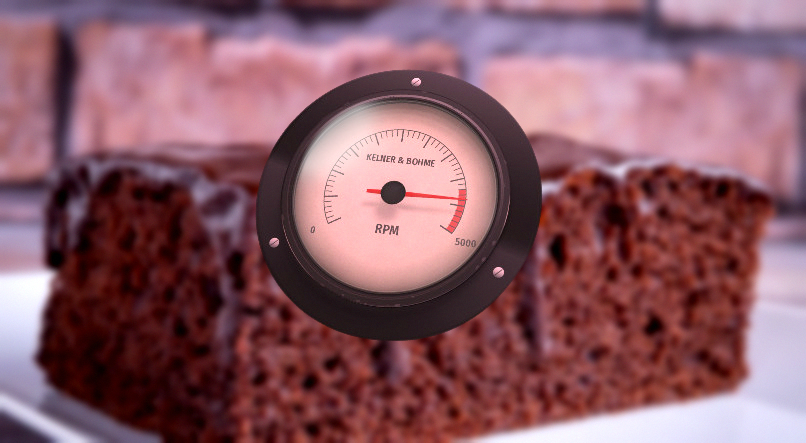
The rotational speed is 4400,rpm
